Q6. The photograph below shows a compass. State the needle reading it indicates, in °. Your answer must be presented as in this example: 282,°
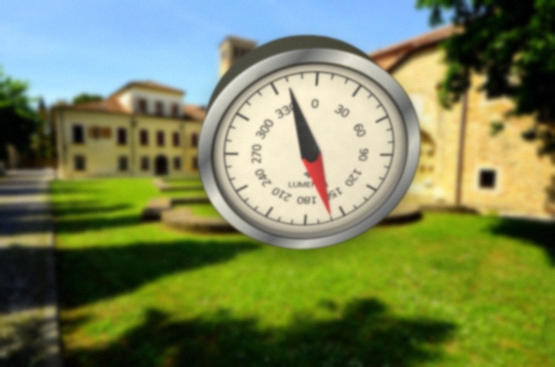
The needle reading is 160,°
